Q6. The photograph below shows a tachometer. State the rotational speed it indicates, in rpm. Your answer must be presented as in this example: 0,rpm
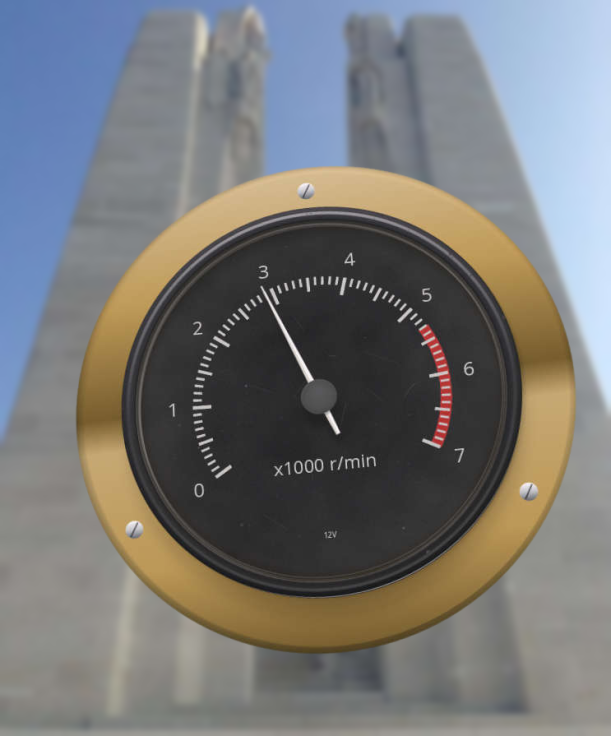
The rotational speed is 2900,rpm
